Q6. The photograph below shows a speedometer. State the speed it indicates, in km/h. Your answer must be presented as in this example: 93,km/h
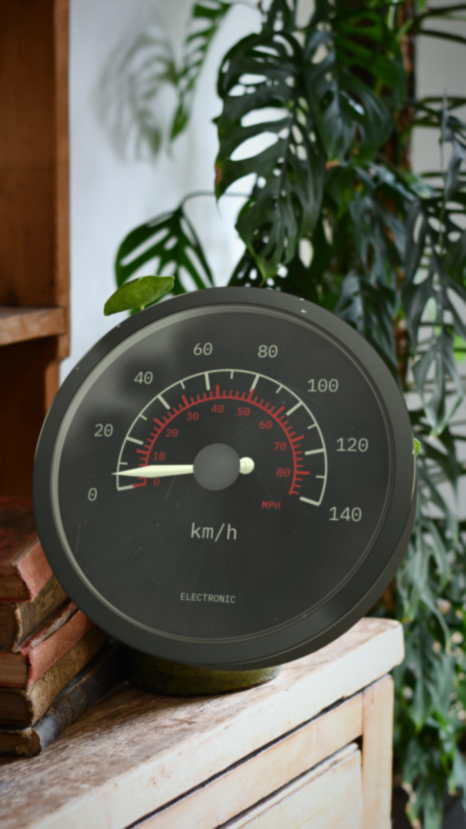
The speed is 5,km/h
